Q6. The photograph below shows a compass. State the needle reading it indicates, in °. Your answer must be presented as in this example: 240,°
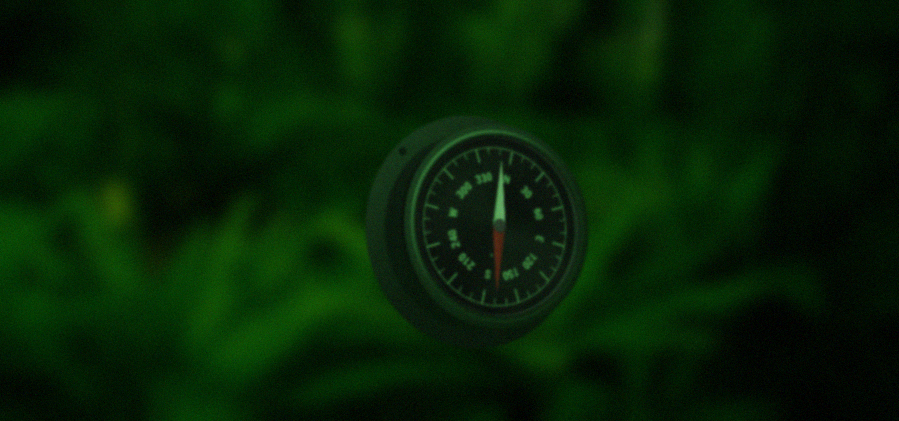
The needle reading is 170,°
